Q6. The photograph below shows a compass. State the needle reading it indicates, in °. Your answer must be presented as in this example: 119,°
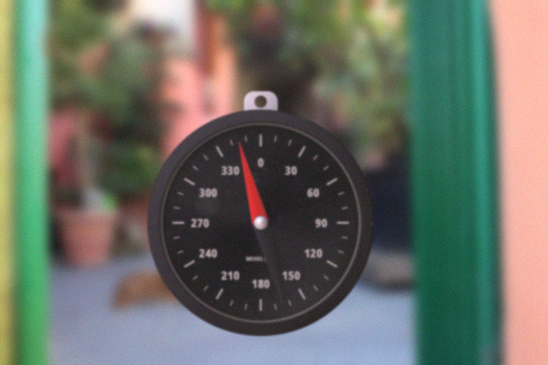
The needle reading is 345,°
